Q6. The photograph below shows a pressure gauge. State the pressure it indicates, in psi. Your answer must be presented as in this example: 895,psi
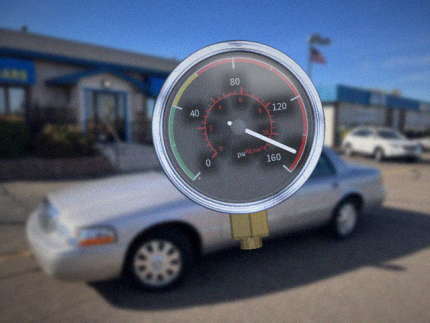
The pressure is 150,psi
